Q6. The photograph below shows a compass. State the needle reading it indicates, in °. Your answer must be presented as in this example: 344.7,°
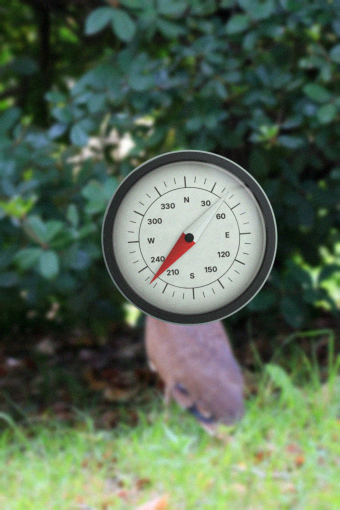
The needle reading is 225,°
